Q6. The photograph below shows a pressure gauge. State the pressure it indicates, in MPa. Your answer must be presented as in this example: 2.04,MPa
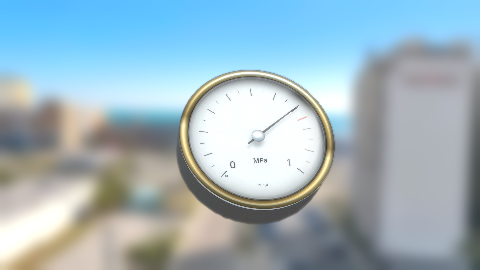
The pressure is 0.7,MPa
